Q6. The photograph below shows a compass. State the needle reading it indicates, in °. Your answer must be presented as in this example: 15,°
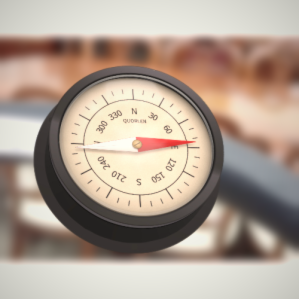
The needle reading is 85,°
